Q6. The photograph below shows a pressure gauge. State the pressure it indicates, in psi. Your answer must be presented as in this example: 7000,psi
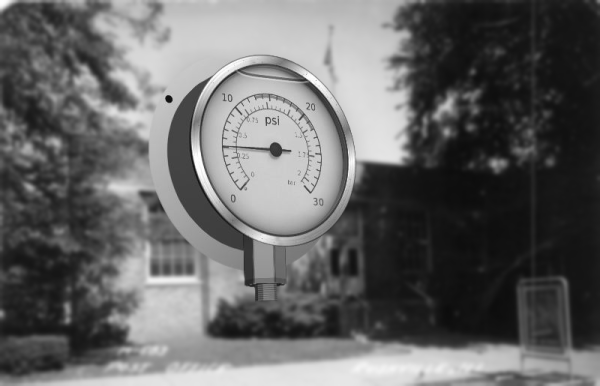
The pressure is 5,psi
